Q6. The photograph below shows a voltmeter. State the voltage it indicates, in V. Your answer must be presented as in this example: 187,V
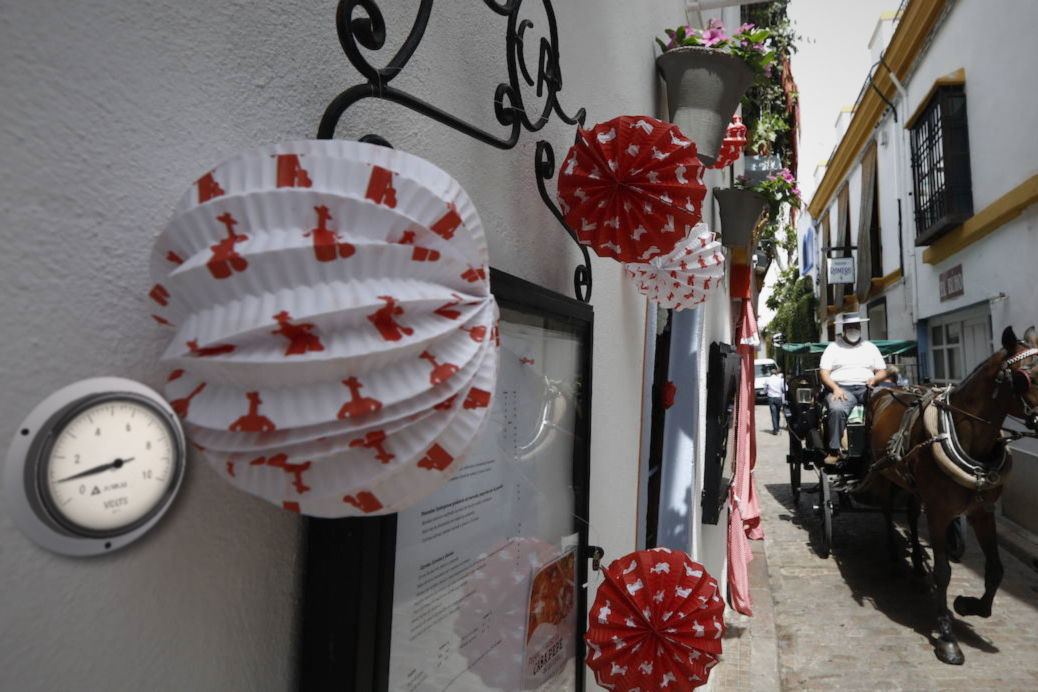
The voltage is 1,V
